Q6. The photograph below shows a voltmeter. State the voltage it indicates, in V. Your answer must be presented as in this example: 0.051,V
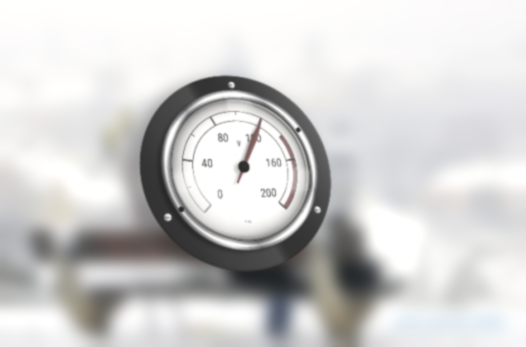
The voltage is 120,V
